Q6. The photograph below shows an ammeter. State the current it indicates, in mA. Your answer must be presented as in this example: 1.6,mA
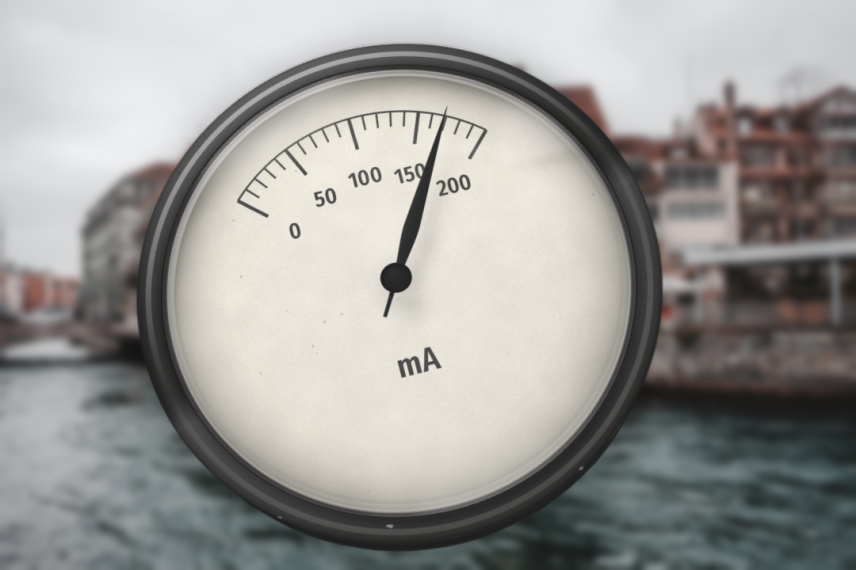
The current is 170,mA
